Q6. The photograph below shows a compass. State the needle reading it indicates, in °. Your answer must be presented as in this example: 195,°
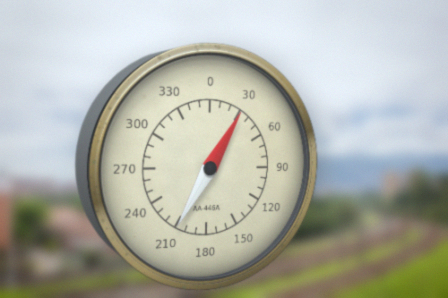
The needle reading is 30,°
